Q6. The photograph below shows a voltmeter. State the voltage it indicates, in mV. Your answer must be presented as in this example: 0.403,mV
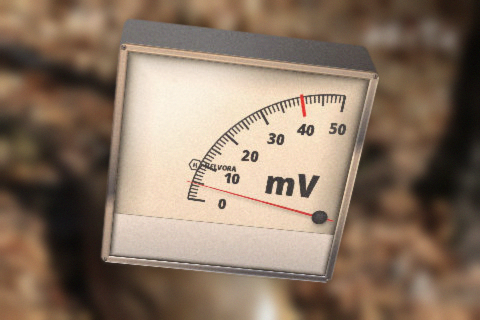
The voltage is 5,mV
